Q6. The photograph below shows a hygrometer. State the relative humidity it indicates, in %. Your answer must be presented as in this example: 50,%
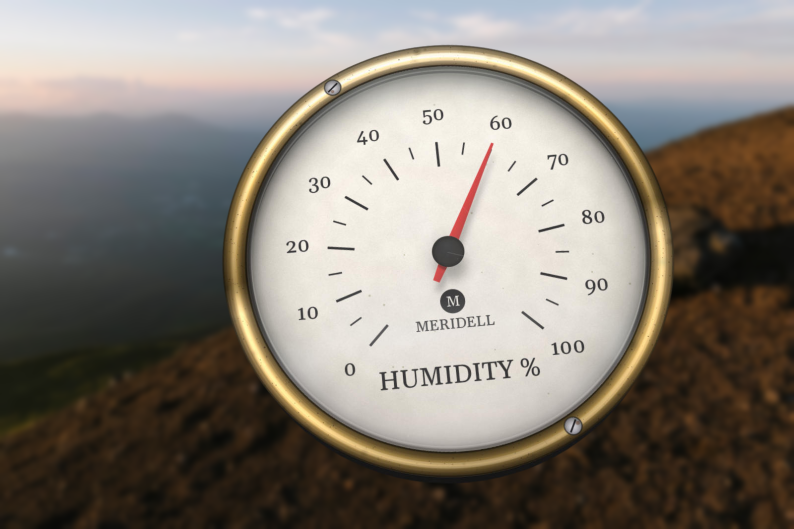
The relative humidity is 60,%
